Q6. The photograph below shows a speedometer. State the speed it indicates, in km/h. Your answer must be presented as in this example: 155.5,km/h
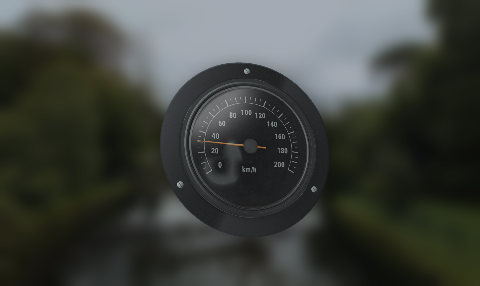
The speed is 30,km/h
